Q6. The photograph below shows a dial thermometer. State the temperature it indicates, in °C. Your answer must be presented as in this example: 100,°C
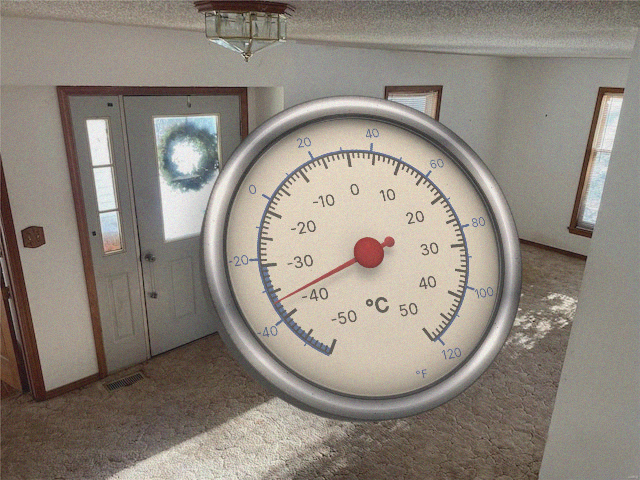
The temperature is -37,°C
